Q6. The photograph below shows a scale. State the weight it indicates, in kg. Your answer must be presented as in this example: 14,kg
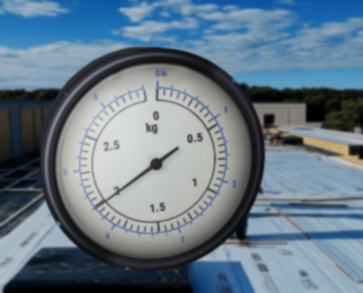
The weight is 2,kg
